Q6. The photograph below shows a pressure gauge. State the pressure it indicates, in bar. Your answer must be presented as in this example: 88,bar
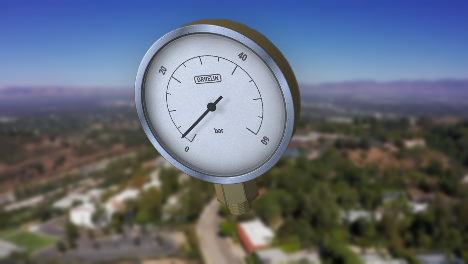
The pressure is 2.5,bar
